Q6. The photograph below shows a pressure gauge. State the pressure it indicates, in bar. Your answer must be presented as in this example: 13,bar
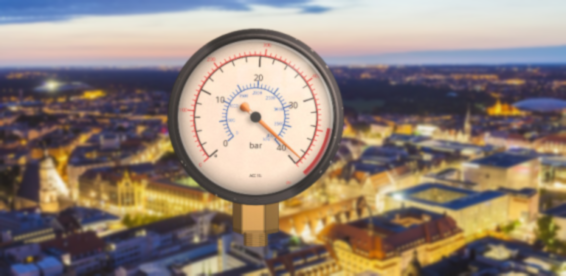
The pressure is 39,bar
